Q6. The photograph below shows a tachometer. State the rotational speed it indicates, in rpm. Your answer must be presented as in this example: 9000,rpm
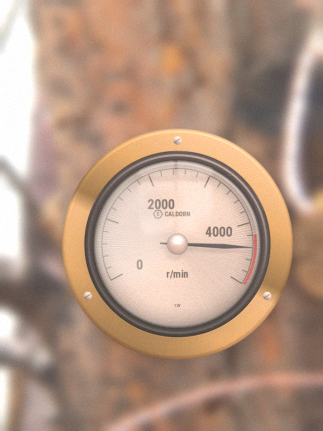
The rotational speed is 4400,rpm
